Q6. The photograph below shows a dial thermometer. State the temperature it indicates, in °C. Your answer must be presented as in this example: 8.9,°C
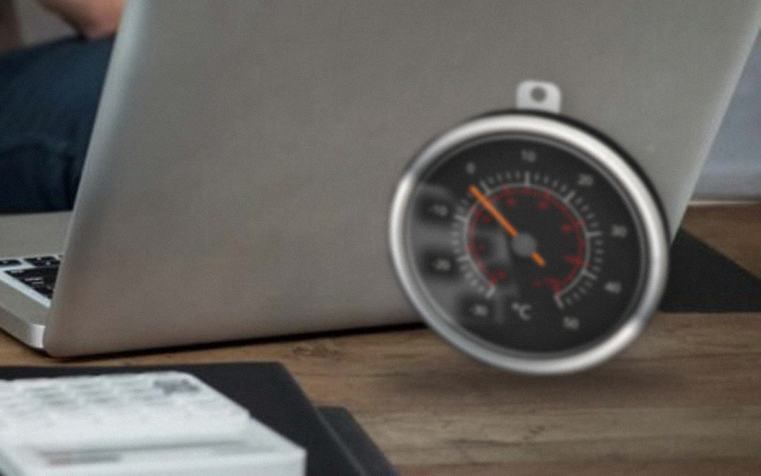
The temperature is -2,°C
